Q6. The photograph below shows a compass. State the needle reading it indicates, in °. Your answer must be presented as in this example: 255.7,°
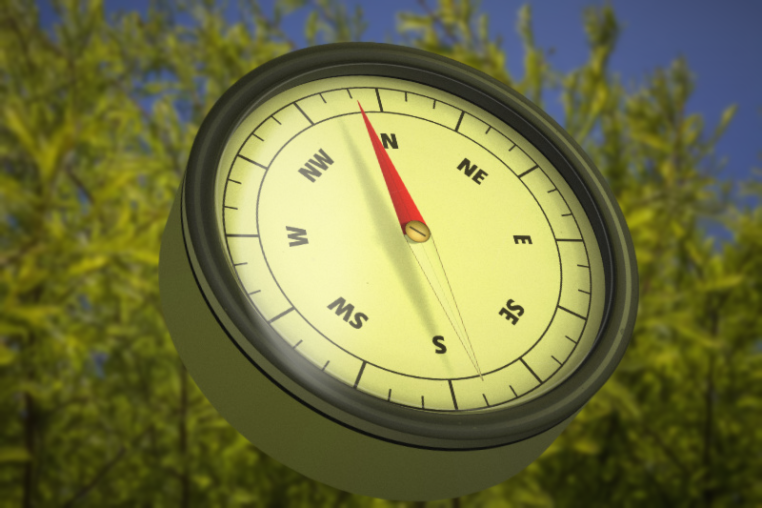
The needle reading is 350,°
